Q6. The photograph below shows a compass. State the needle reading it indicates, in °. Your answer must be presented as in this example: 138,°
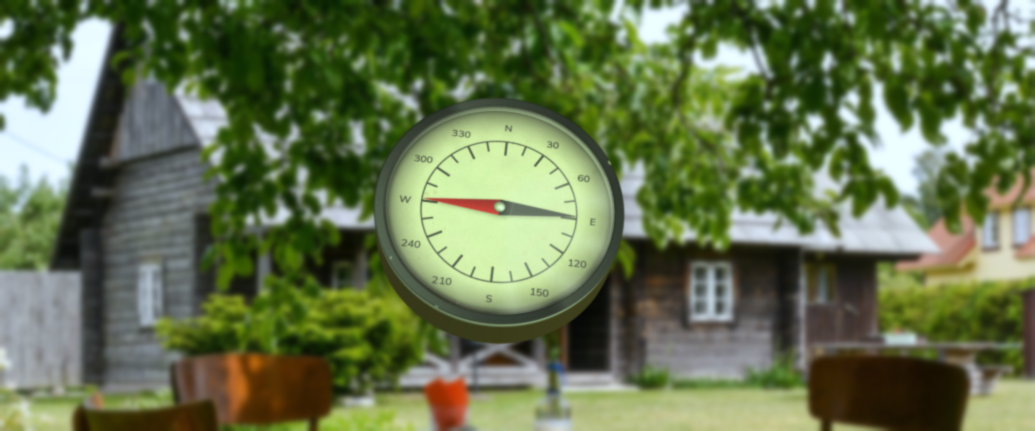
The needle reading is 270,°
